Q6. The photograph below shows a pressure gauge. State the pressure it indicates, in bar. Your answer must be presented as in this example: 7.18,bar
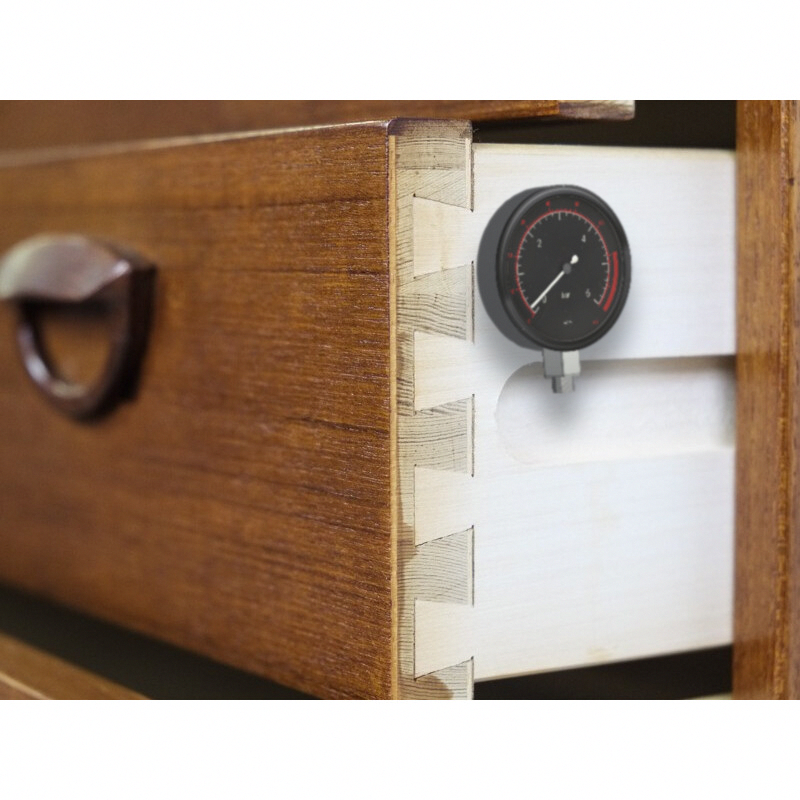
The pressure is 0.2,bar
